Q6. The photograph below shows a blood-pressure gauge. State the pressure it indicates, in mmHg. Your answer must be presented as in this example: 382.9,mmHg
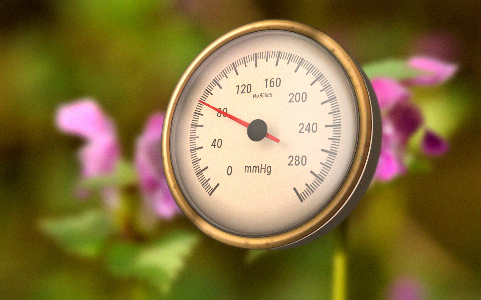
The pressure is 80,mmHg
